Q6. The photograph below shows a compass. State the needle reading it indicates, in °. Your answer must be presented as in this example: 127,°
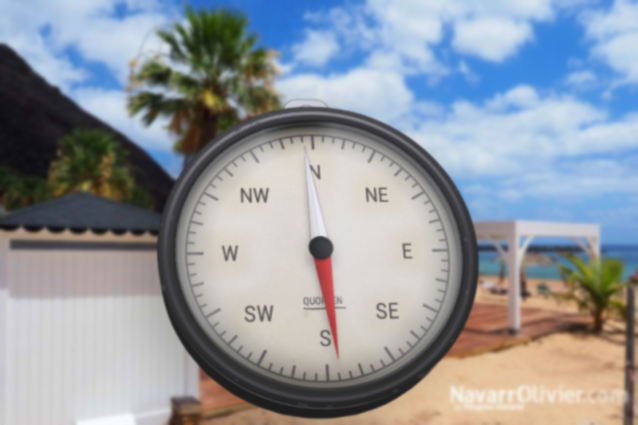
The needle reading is 175,°
